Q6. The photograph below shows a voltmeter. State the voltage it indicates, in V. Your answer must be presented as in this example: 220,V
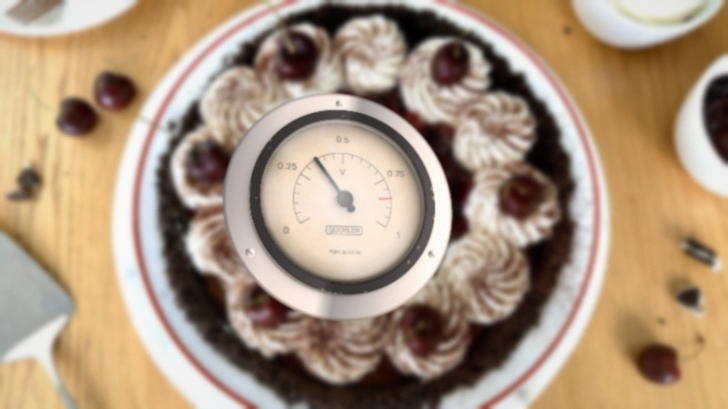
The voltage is 0.35,V
